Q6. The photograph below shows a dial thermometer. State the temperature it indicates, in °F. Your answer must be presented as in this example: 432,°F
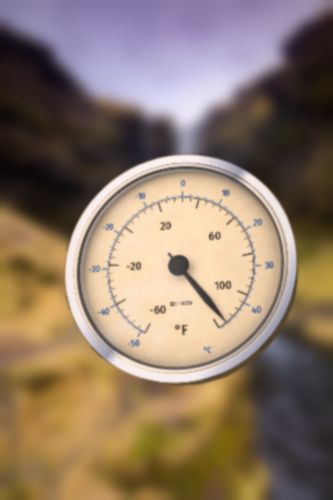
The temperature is 116,°F
